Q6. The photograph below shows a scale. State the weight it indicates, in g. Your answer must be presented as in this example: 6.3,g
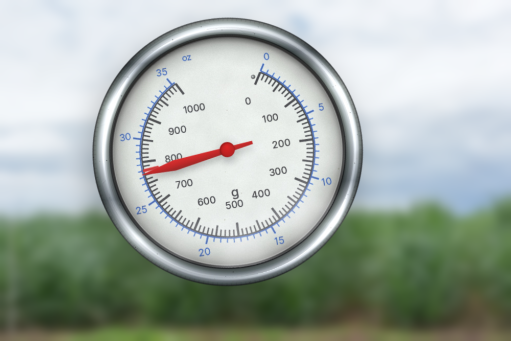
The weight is 770,g
